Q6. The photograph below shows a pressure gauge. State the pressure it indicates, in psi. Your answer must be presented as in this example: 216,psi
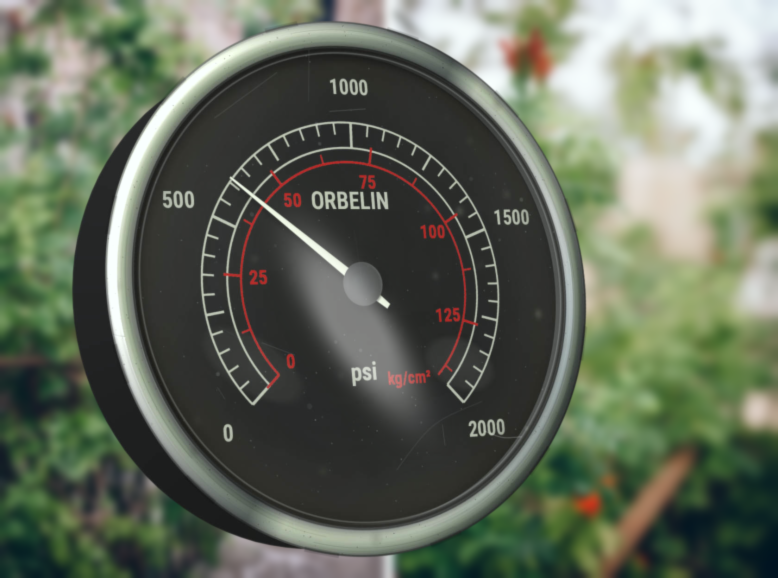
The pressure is 600,psi
